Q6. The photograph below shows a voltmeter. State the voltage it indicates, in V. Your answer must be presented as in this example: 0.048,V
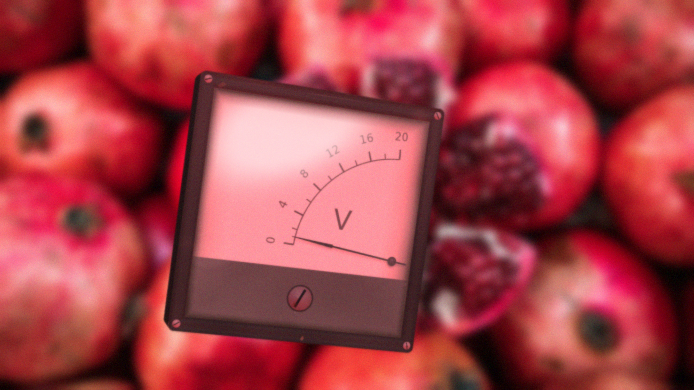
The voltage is 1,V
